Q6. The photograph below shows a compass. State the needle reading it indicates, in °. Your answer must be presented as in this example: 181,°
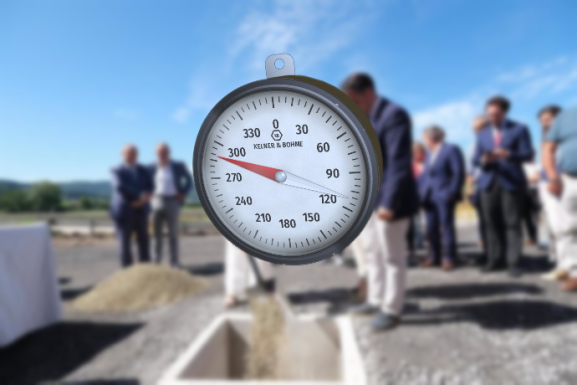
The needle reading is 290,°
